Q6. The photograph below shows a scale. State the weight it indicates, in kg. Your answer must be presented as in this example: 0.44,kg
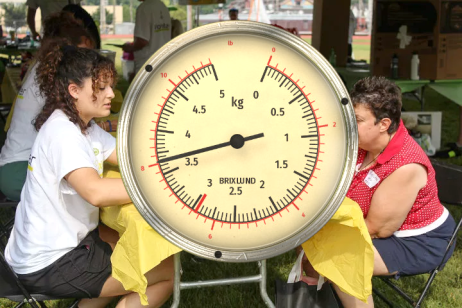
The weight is 3.65,kg
